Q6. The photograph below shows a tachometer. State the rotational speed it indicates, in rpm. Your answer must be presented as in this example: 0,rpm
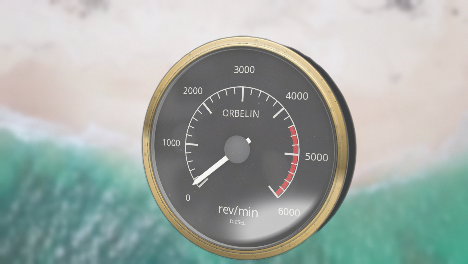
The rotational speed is 100,rpm
